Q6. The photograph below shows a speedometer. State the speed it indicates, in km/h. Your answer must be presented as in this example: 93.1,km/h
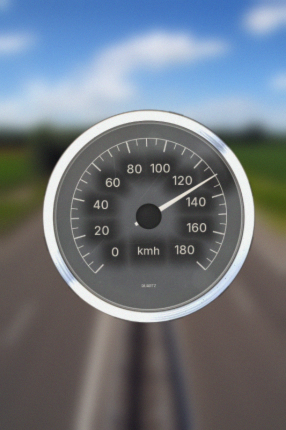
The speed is 130,km/h
